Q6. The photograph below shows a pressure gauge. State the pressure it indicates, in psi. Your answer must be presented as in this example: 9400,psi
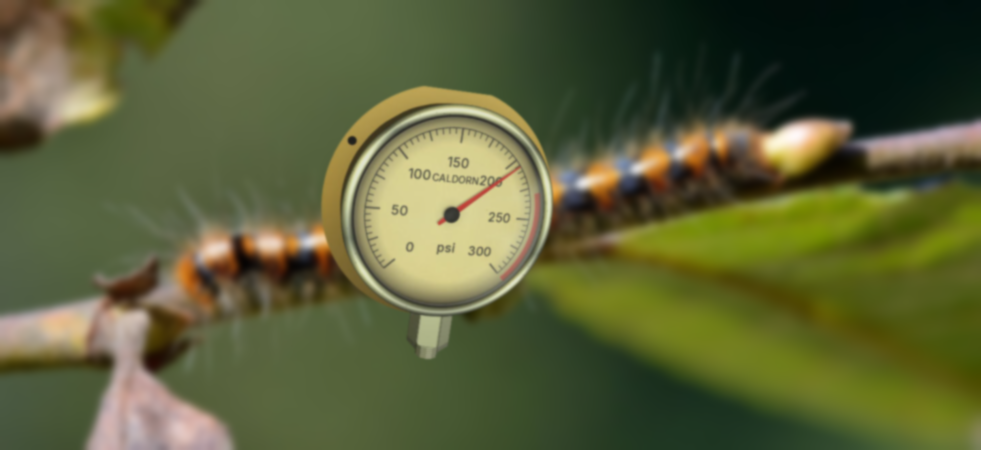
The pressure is 205,psi
